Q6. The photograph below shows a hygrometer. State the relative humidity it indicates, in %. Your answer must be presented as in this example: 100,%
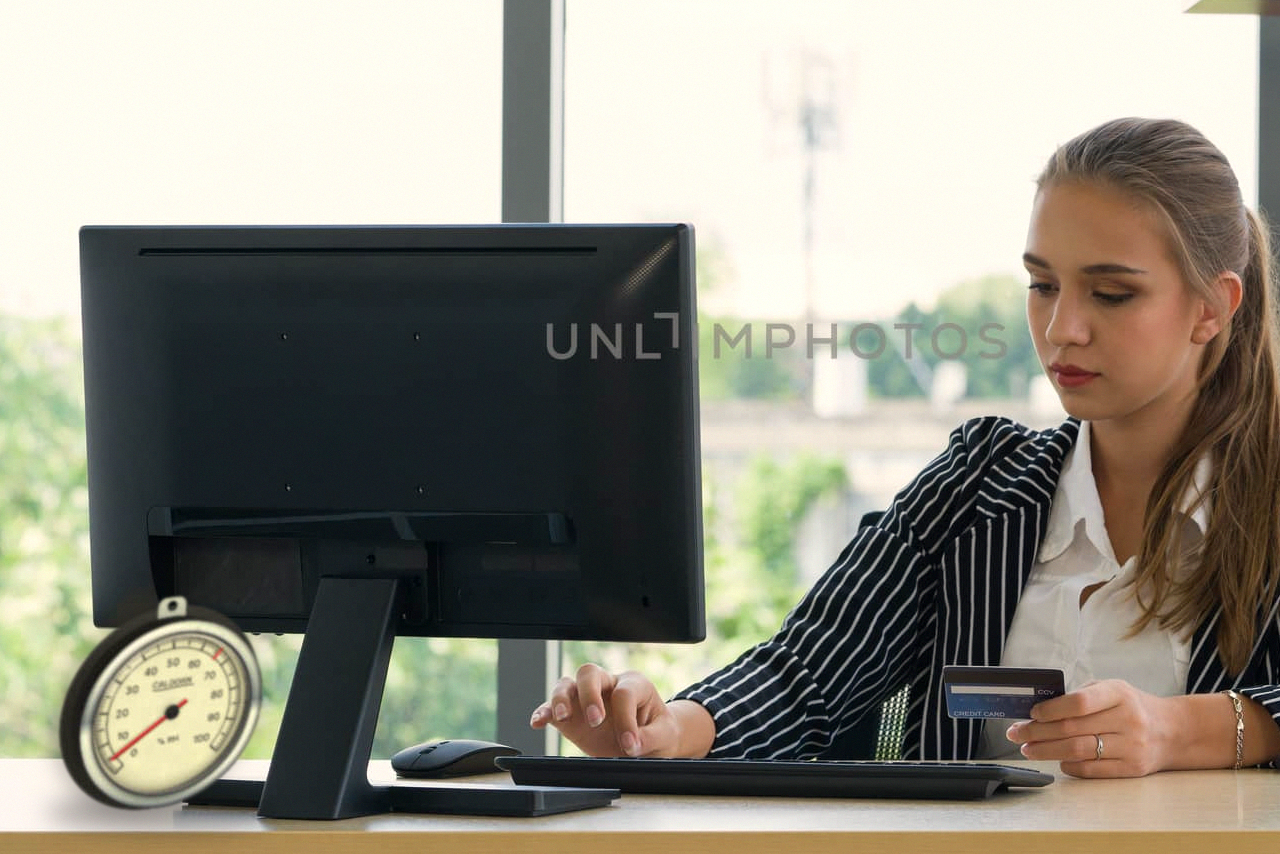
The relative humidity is 5,%
